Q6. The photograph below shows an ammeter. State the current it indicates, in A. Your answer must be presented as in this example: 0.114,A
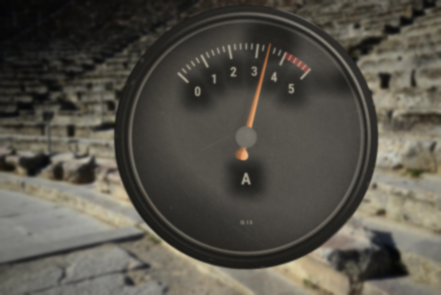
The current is 3.4,A
